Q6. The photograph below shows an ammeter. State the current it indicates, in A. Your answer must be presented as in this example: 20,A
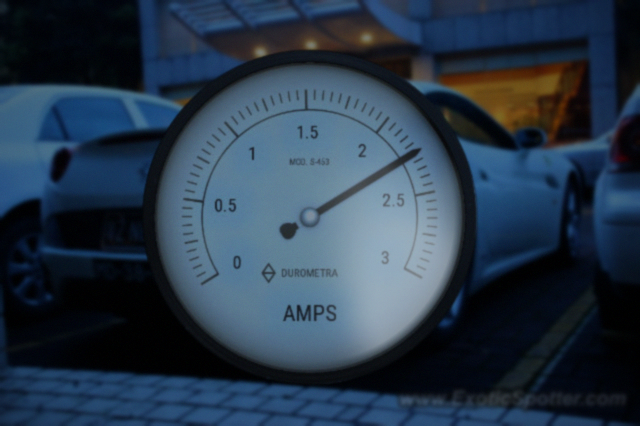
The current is 2.25,A
